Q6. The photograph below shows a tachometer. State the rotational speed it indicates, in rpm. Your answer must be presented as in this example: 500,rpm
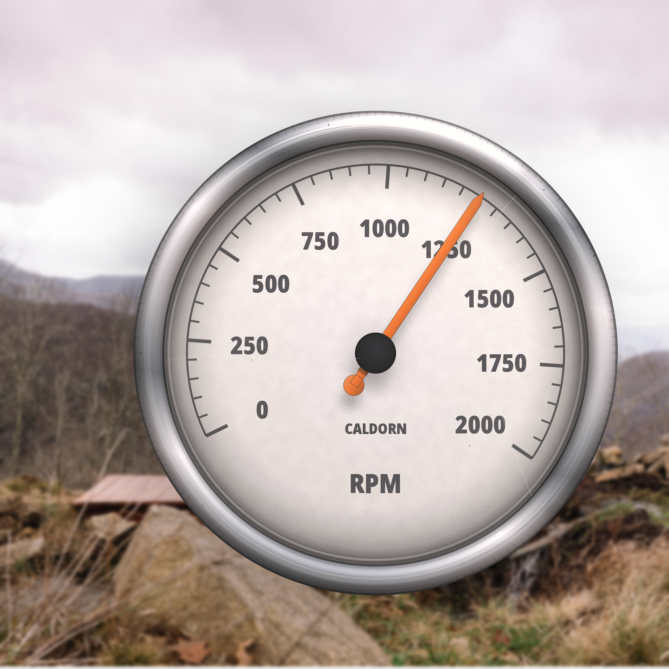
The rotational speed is 1250,rpm
